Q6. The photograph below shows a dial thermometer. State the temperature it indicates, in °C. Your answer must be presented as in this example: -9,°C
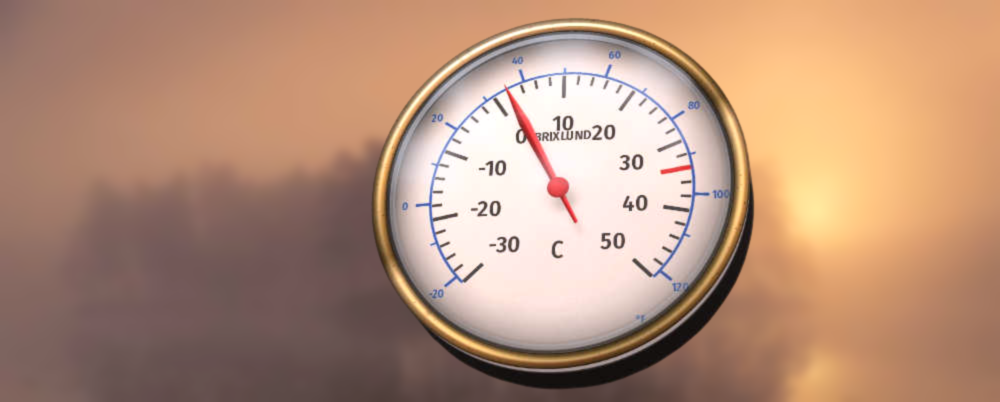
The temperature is 2,°C
